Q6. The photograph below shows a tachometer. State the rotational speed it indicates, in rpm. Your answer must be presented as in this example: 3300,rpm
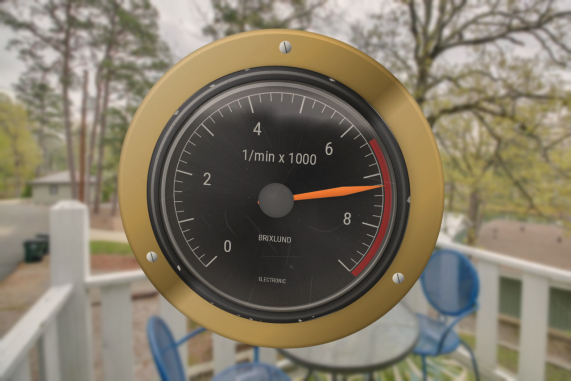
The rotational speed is 7200,rpm
